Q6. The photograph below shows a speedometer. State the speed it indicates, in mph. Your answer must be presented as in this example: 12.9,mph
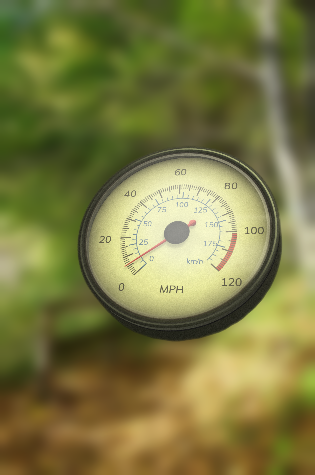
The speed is 5,mph
